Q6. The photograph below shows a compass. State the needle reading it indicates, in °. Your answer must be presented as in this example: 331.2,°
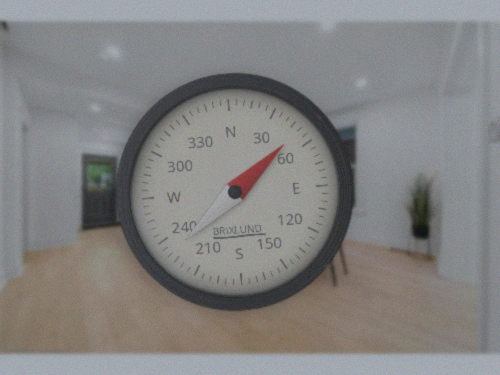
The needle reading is 50,°
